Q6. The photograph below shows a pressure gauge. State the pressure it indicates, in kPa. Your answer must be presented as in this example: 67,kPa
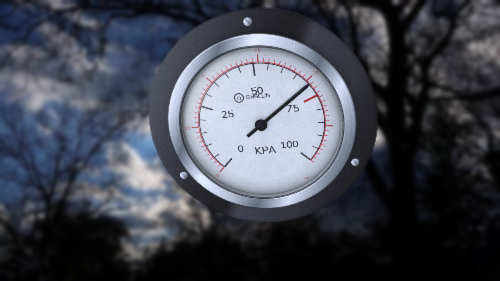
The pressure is 70,kPa
